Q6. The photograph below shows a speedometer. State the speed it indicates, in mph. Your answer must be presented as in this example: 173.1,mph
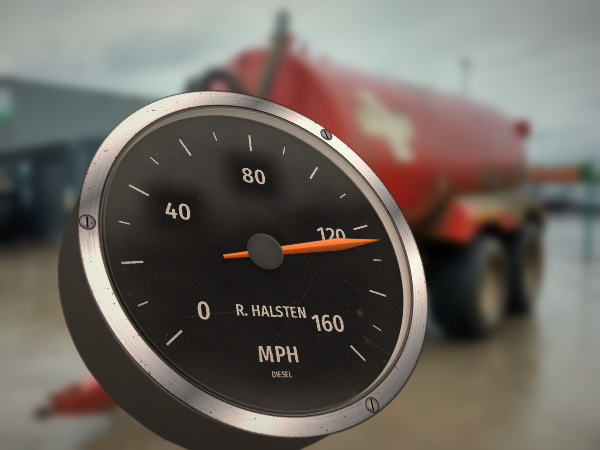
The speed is 125,mph
